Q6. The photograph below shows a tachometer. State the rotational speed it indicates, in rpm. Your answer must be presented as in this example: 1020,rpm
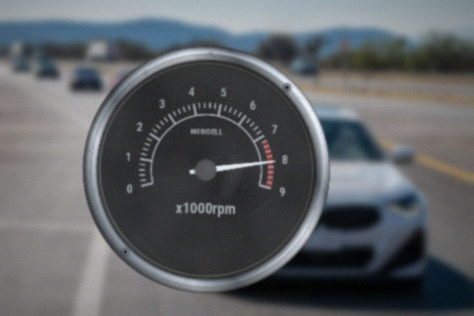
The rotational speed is 8000,rpm
